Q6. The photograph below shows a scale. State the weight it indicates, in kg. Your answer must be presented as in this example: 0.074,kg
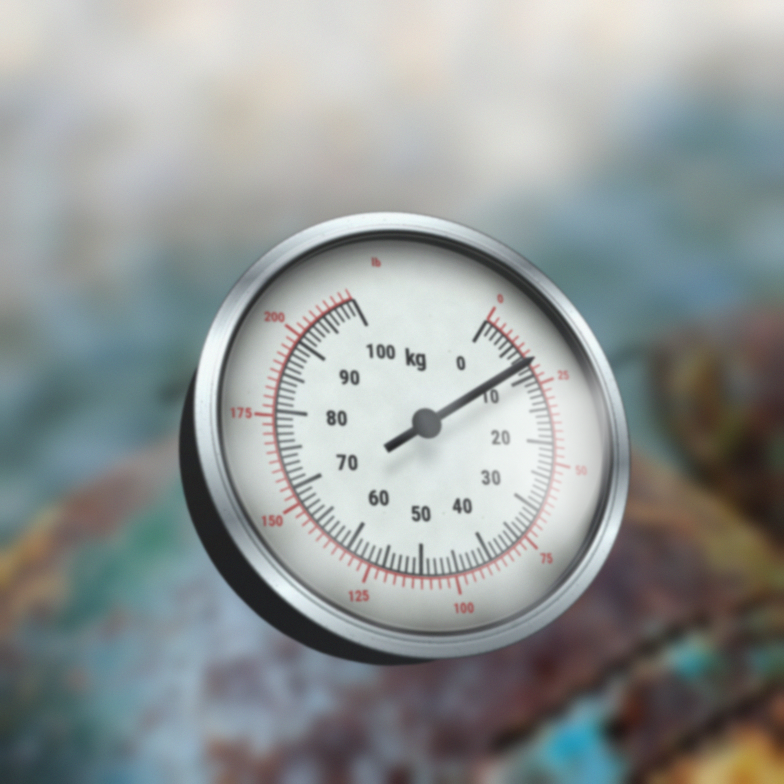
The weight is 8,kg
